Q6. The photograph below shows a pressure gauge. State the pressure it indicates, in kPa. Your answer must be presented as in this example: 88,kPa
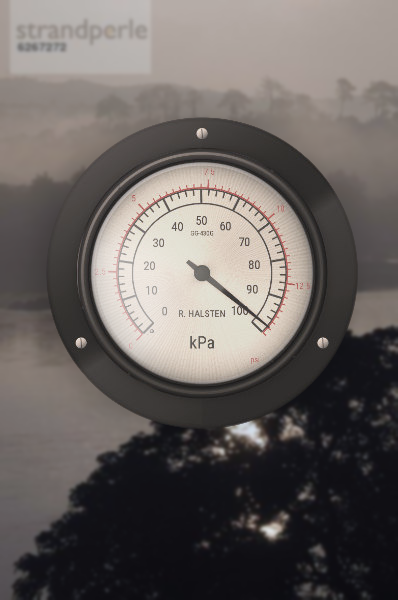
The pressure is 98,kPa
